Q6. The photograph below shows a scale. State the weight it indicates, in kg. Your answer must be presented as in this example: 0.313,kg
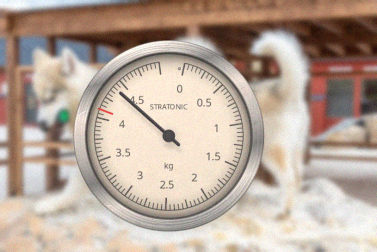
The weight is 4.4,kg
